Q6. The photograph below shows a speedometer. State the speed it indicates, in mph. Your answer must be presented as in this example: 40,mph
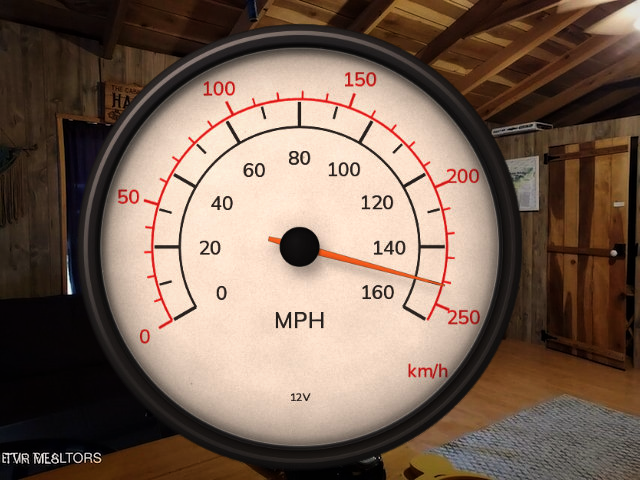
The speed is 150,mph
